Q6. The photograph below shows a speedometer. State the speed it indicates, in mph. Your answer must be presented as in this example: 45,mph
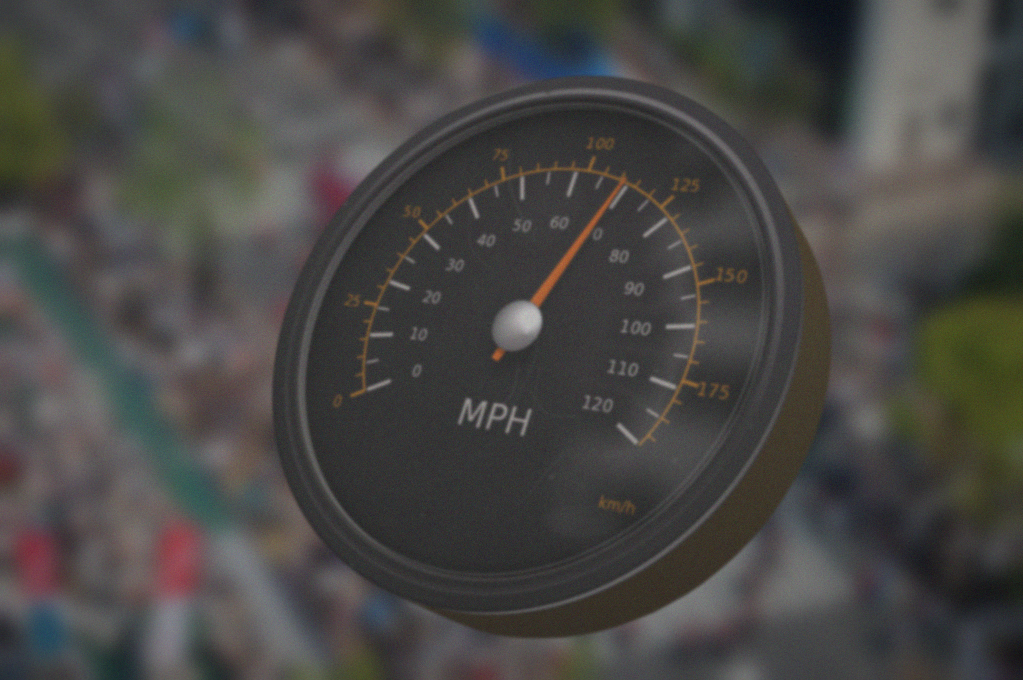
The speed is 70,mph
